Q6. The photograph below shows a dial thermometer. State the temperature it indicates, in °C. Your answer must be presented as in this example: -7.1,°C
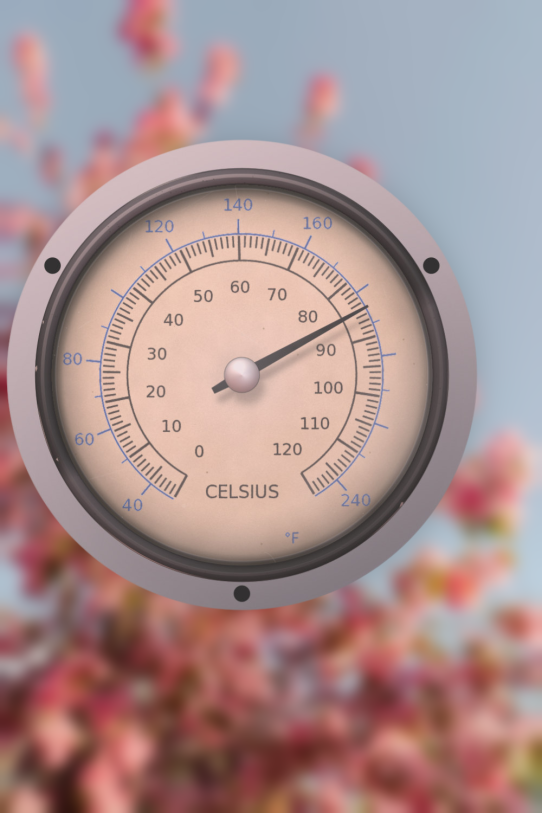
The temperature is 85,°C
